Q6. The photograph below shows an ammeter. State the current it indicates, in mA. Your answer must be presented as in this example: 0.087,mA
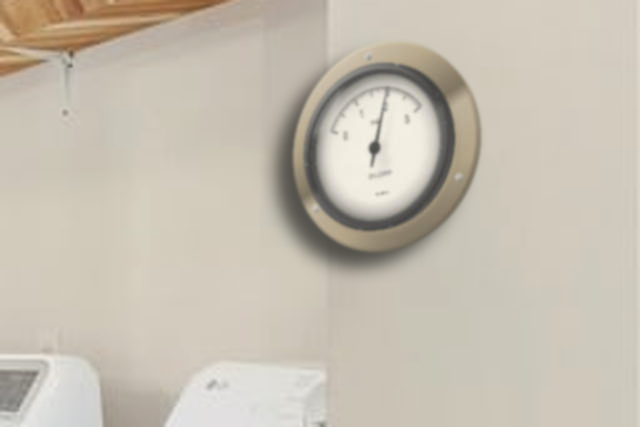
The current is 2,mA
